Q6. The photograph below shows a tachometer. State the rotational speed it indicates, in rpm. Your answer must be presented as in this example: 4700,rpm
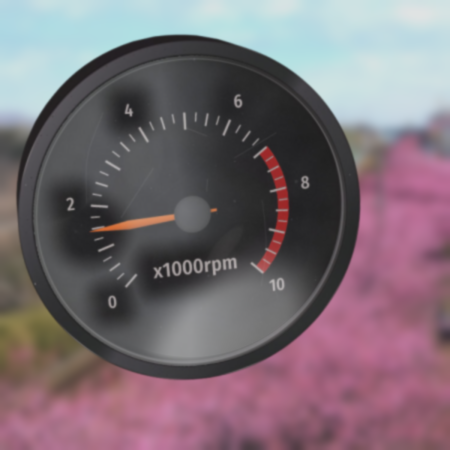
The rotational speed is 1500,rpm
